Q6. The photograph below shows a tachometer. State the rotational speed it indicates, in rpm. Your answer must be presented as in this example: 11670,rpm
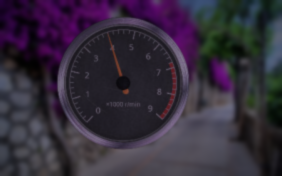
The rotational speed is 4000,rpm
